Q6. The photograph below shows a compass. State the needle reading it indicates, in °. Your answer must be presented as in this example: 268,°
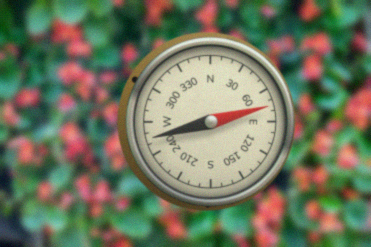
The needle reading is 75,°
